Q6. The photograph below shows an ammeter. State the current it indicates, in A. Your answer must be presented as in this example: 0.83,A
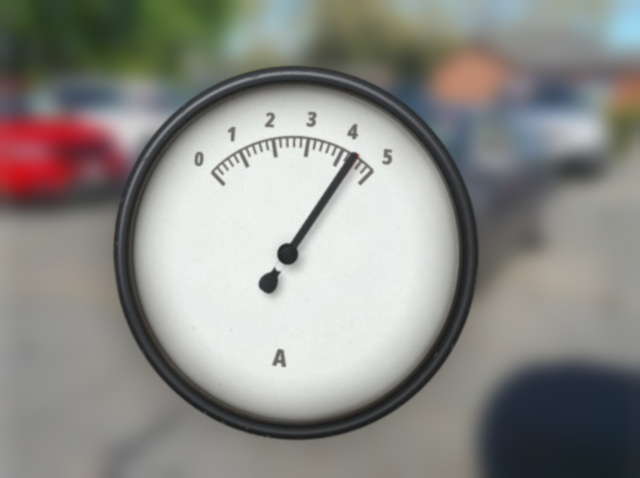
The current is 4.4,A
